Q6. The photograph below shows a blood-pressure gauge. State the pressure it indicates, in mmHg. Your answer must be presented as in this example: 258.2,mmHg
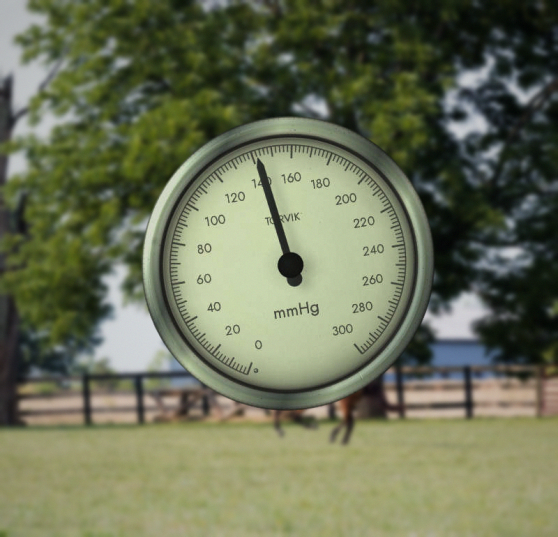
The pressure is 142,mmHg
